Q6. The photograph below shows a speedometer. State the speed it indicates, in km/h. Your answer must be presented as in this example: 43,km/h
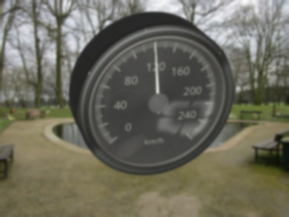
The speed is 120,km/h
